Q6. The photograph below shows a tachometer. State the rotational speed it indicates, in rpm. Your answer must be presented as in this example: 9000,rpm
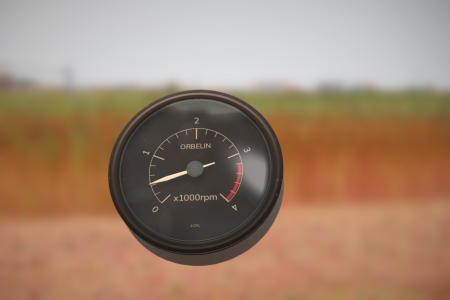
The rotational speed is 400,rpm
